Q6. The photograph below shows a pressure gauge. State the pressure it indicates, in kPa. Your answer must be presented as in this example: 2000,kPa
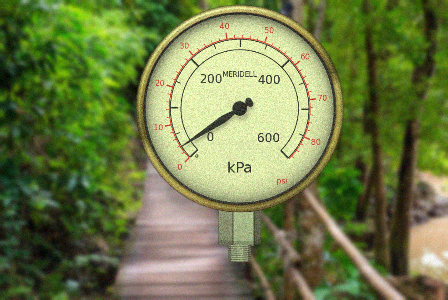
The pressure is 25,kPa
